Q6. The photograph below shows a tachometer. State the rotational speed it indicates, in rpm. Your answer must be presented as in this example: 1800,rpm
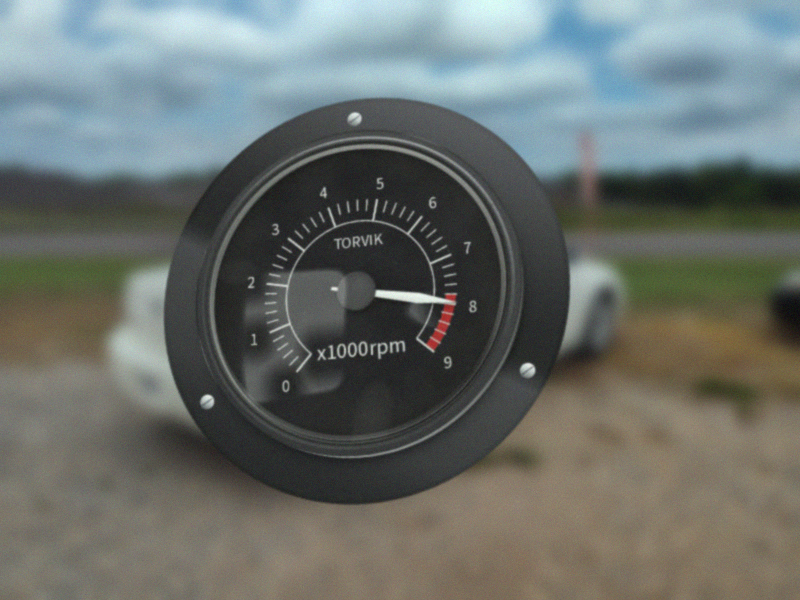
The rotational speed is 8000,rpm
